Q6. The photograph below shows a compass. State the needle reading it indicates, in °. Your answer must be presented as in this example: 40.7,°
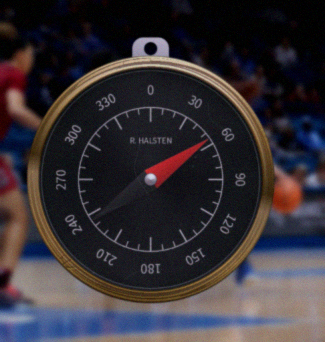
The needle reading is 55,°
